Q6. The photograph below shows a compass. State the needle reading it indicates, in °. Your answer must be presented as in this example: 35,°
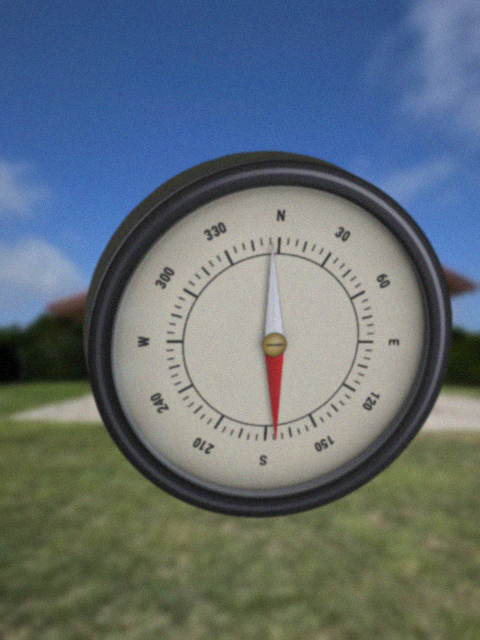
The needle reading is 175,°
